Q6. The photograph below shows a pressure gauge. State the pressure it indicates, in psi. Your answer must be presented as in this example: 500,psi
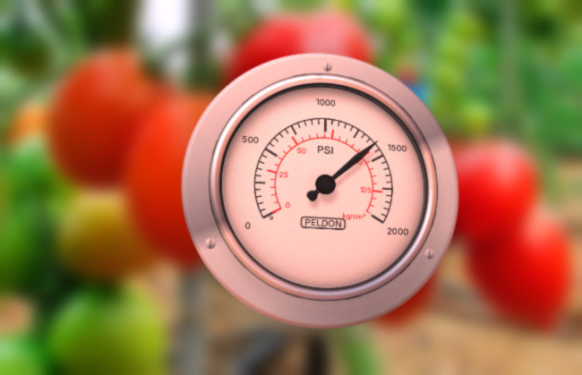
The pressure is 1400,psi
